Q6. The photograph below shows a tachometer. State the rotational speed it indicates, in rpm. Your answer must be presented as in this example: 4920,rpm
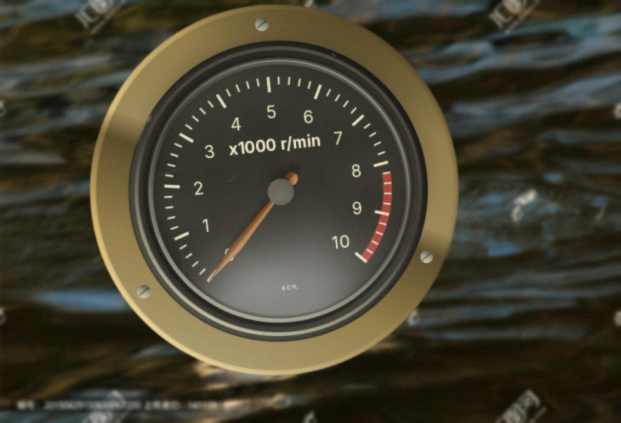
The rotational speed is 0,rpm
